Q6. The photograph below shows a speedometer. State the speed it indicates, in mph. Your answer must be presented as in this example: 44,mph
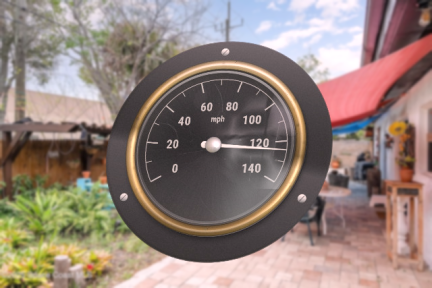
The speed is 125,mph
